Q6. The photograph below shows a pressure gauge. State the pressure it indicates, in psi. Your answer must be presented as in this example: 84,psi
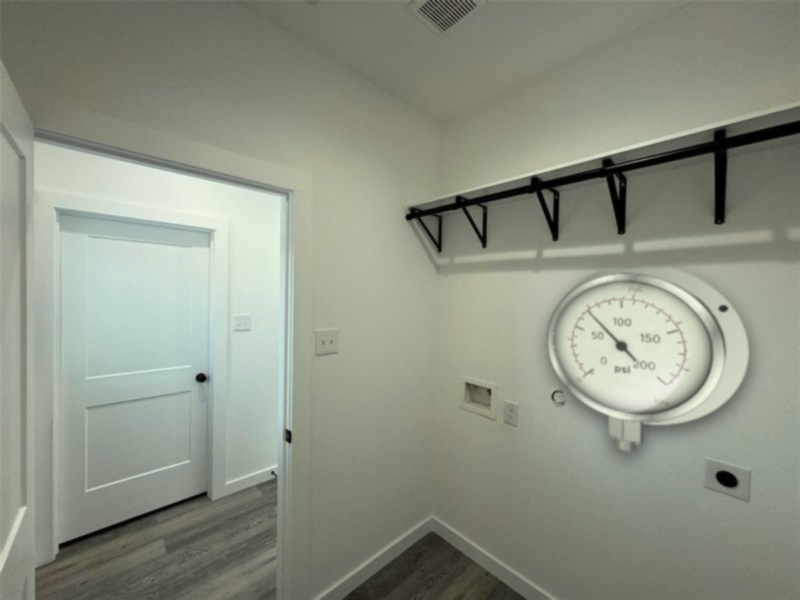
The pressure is 70,psi
